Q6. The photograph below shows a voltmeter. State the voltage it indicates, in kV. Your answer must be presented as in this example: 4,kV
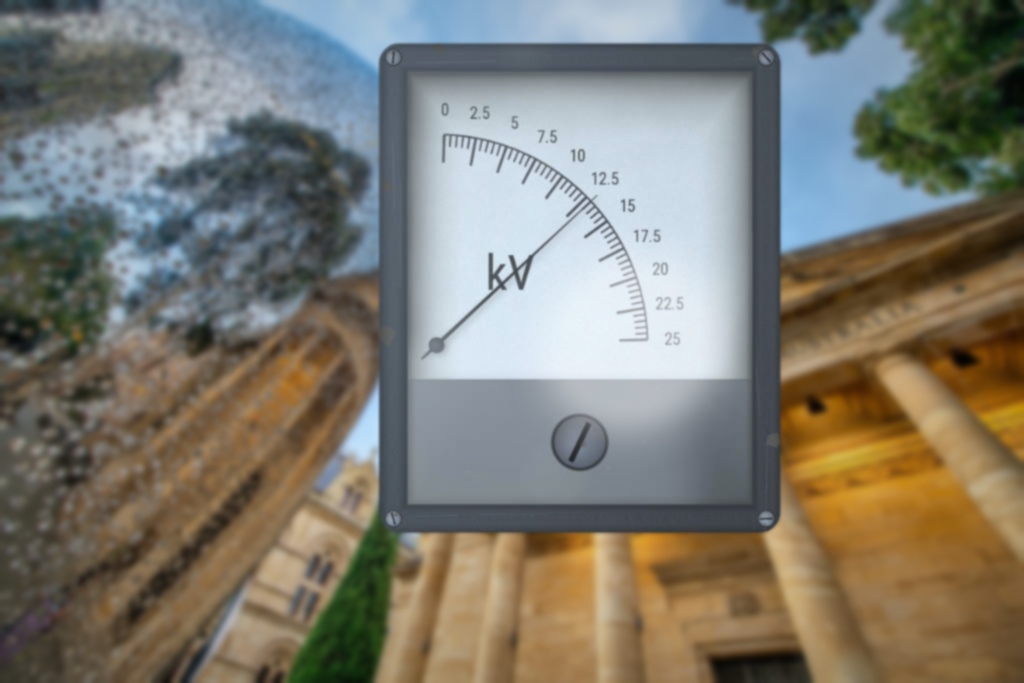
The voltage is 13,kV
